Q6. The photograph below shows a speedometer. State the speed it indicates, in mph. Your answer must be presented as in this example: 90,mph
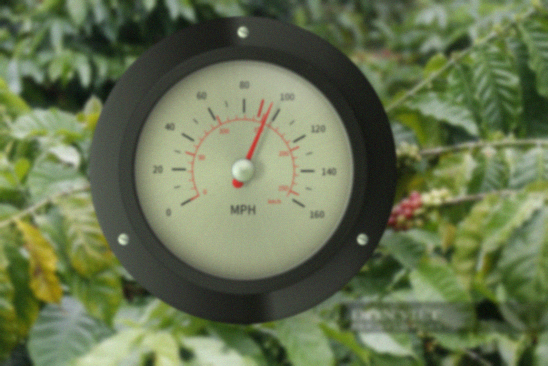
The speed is 95,mph
